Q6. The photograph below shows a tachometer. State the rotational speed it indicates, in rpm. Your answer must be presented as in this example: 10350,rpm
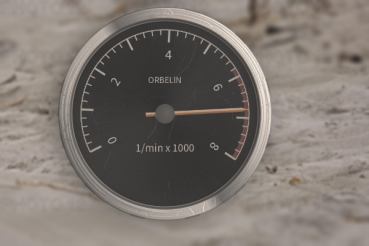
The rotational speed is 6800,rpm
